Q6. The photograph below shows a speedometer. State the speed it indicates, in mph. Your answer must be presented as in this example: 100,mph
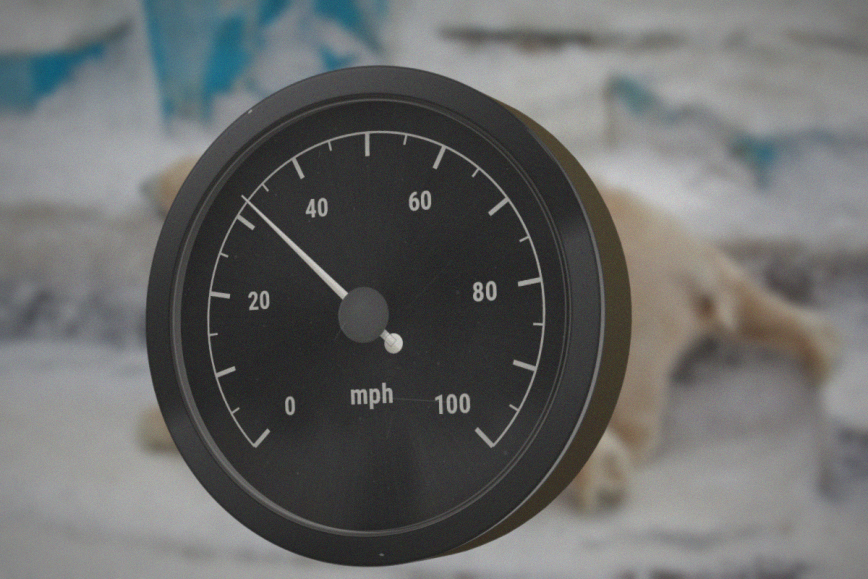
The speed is 32.5,mph
